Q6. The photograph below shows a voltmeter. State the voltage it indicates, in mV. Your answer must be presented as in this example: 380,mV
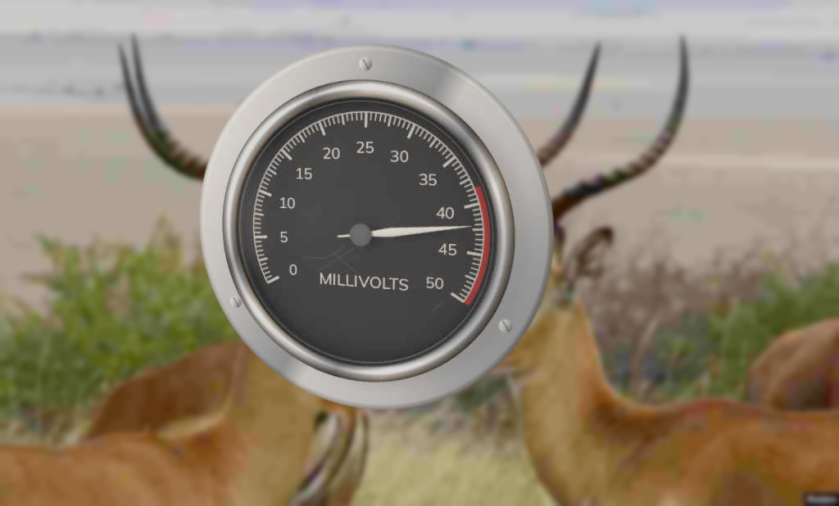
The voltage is 42,mV
